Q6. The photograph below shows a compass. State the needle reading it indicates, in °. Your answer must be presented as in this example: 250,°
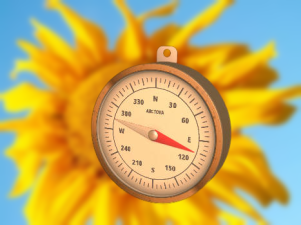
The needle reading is 105,°
